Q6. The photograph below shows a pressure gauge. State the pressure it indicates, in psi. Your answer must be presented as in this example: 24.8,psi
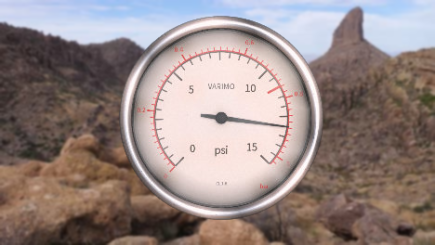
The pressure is 13,psi
